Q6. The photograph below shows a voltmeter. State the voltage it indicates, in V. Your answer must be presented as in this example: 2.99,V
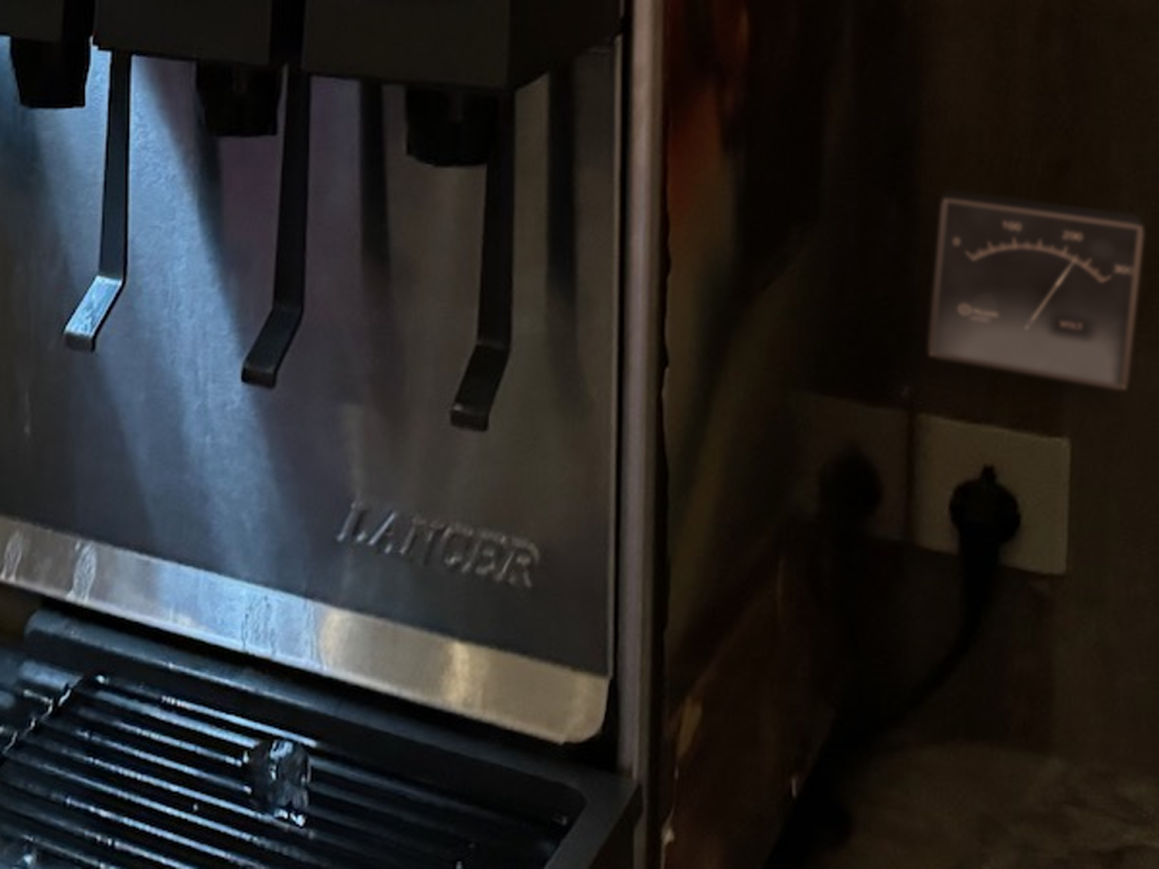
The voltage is 225,V
